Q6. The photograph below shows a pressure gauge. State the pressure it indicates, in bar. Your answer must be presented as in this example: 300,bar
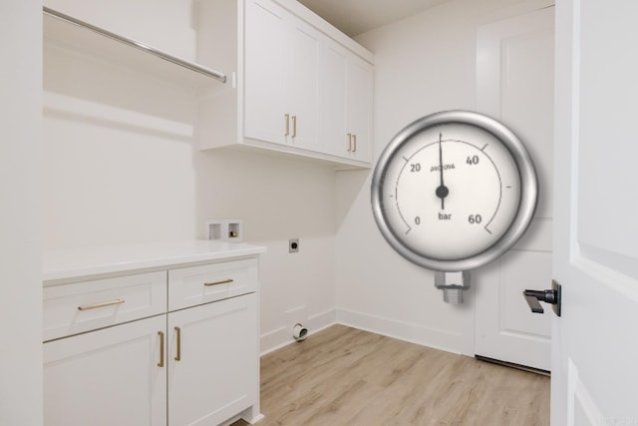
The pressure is 30,bar
